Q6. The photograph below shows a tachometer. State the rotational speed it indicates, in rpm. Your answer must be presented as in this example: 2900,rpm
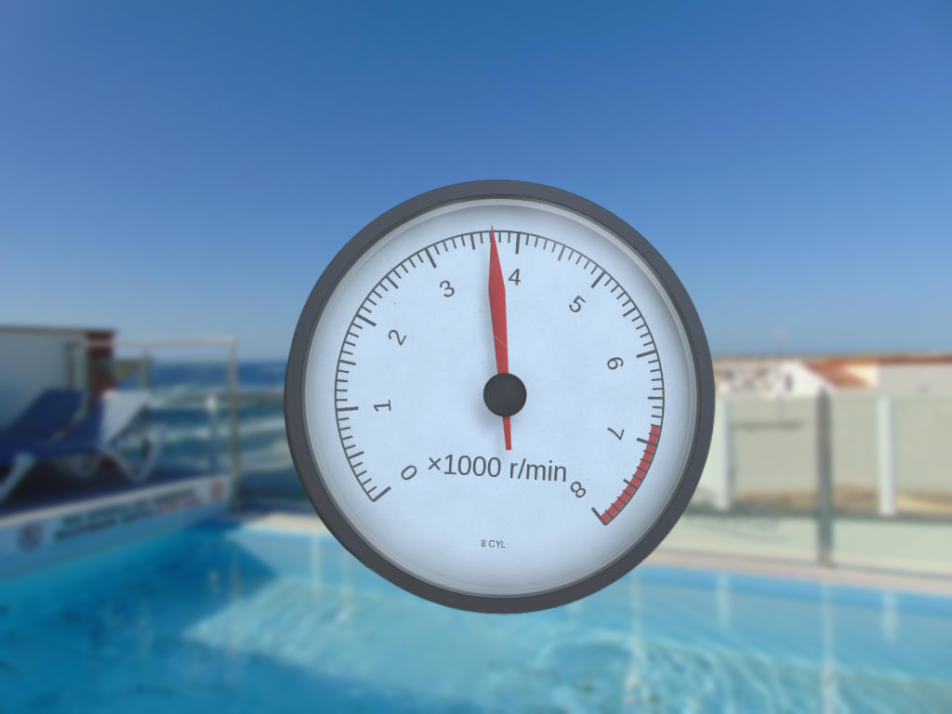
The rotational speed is 3700,rpm
